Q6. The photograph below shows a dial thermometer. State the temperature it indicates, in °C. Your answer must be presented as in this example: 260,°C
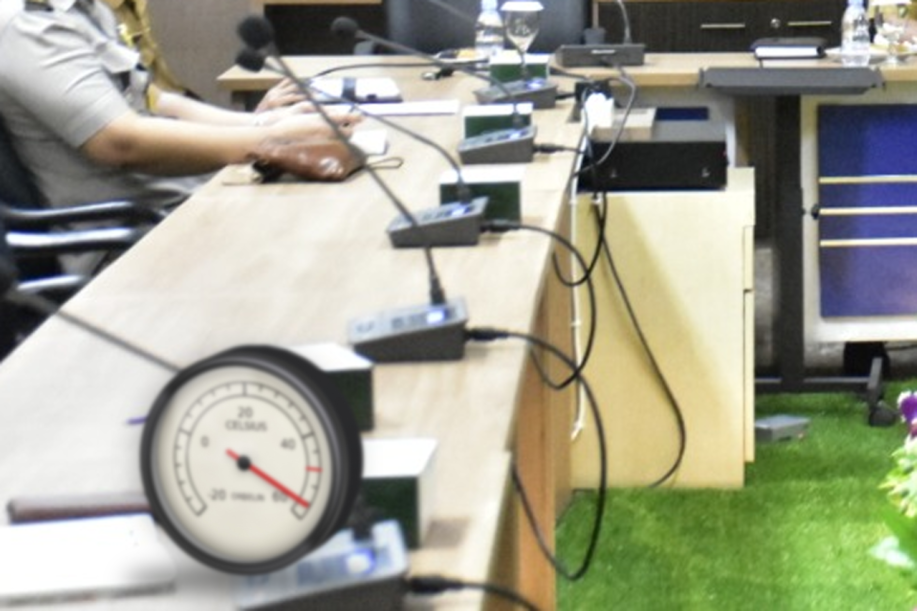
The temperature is 56,°C
